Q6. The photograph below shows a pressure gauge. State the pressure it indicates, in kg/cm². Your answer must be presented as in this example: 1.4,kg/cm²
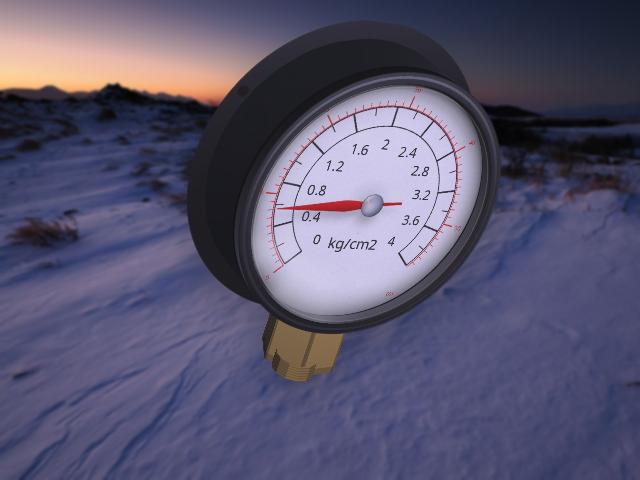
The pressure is 0.6,kg/cm²
